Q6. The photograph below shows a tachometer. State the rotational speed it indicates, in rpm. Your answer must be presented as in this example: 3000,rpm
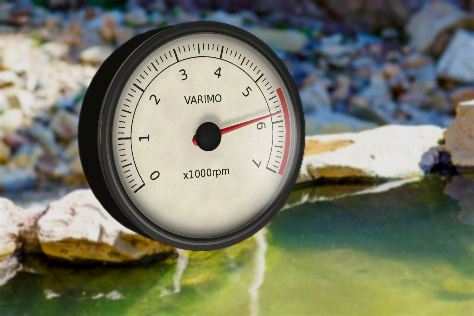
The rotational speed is 5800,rpm
